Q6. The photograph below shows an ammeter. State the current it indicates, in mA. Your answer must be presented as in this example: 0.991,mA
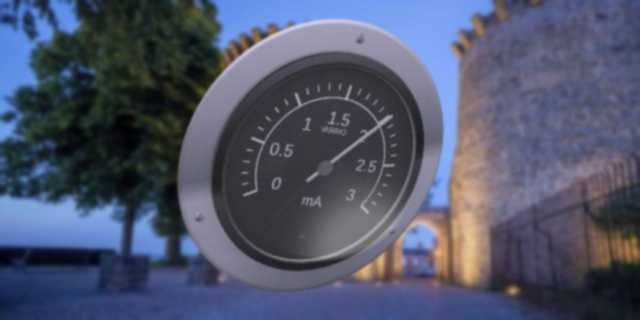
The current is 2,mA
